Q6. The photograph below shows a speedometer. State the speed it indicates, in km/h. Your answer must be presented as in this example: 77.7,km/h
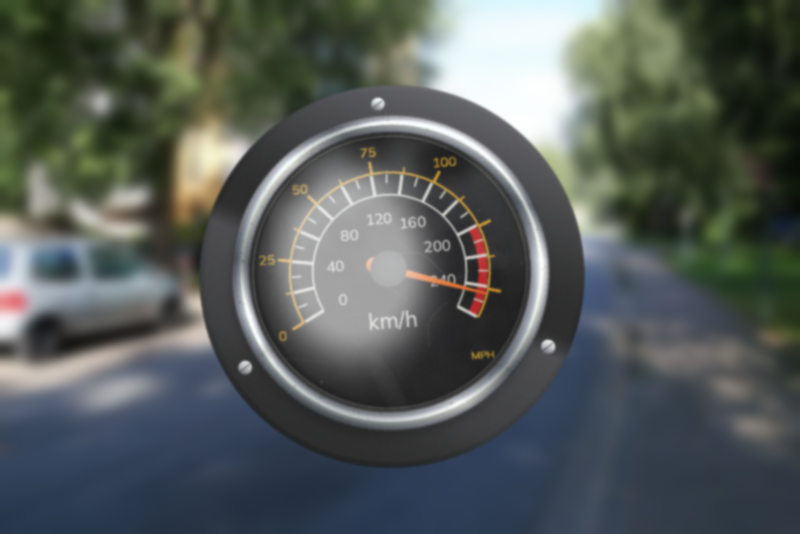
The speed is 245,km/h
